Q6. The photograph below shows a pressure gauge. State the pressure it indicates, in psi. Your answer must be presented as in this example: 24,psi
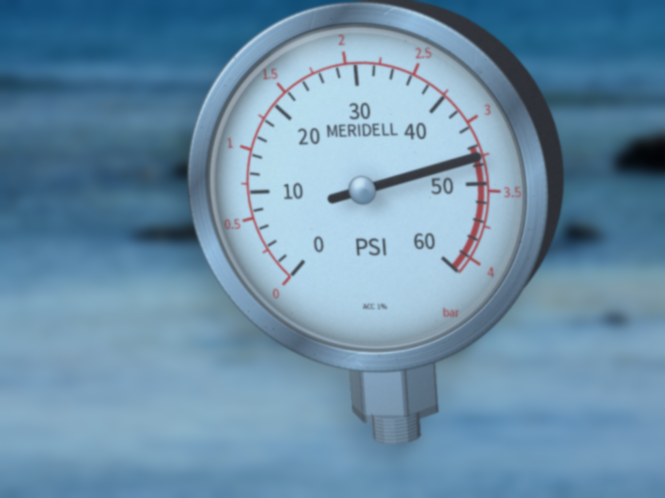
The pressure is 47,psi
